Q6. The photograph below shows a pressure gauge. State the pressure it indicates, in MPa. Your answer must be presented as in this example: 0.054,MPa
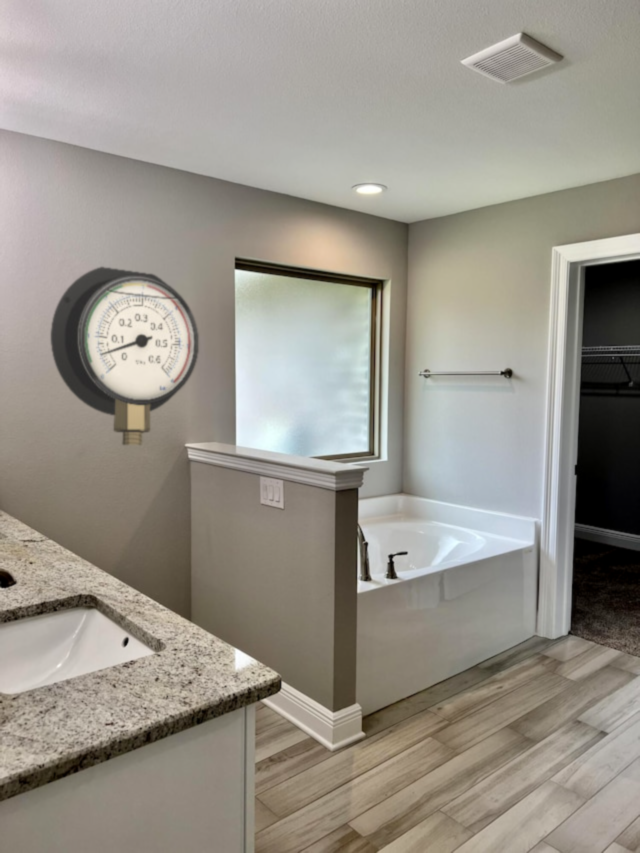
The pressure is 0.05,MPa
